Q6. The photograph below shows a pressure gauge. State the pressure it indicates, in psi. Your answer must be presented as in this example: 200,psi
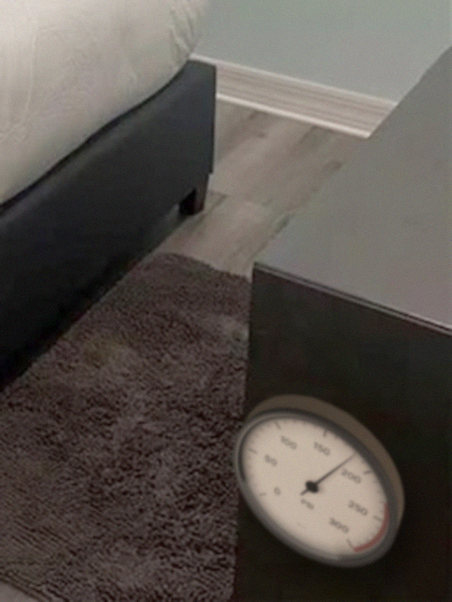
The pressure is 180,psi
